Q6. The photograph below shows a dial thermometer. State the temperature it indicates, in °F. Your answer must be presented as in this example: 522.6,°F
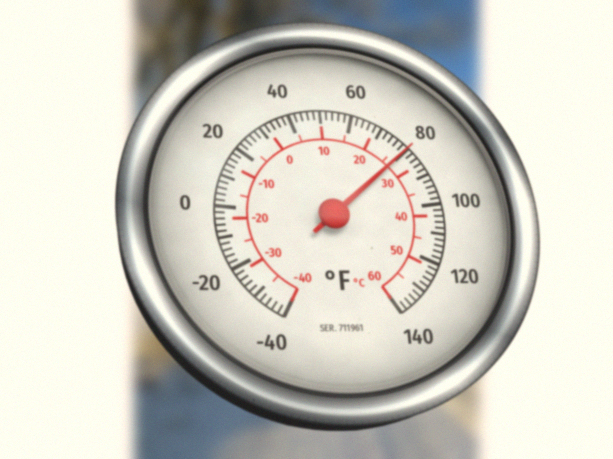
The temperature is 80,°F
